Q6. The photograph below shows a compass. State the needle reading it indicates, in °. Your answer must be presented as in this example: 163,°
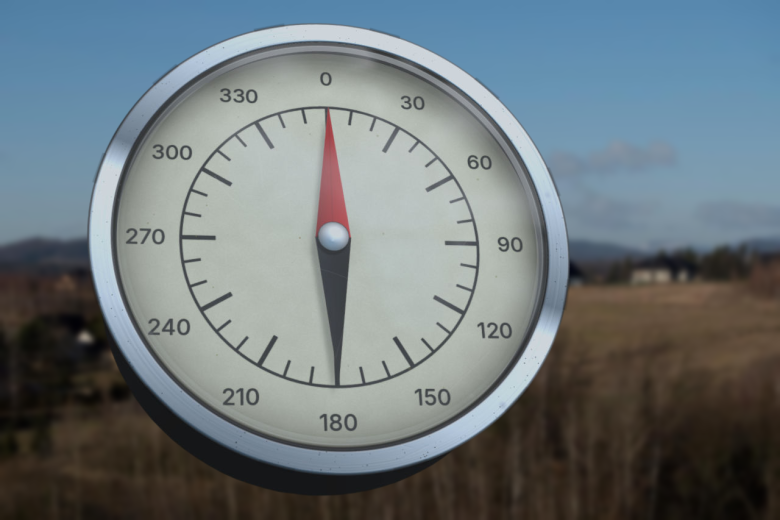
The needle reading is 0,°
